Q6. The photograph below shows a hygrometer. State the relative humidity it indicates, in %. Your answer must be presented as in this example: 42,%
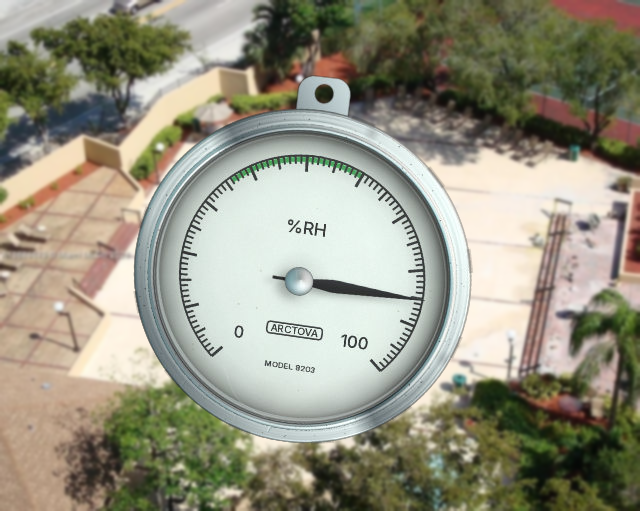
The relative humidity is 85,%
